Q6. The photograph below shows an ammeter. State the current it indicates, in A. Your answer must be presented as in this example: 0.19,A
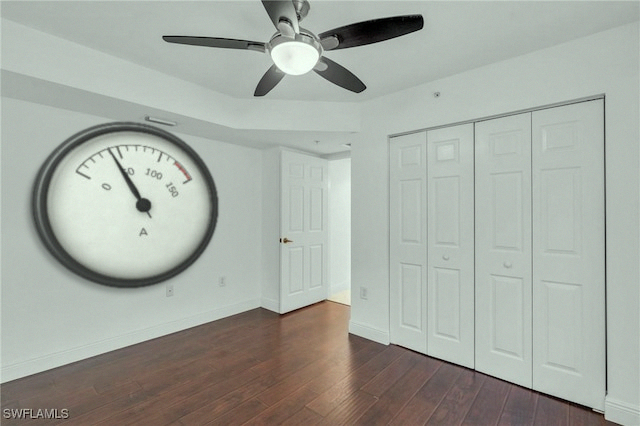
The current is 40,A
